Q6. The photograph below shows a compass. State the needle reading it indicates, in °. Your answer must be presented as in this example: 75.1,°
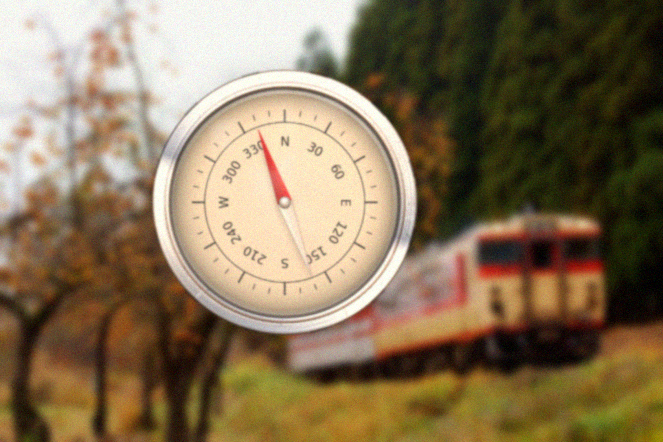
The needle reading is 340,°
